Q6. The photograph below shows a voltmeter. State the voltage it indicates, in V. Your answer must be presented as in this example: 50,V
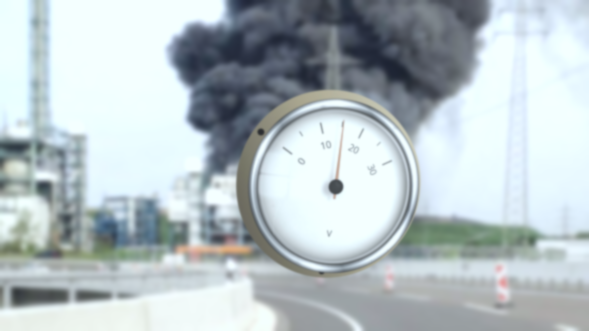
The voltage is 15,V
